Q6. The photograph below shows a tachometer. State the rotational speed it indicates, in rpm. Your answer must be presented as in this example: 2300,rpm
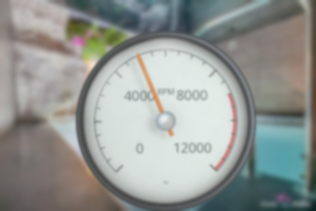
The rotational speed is 5000,rpm
